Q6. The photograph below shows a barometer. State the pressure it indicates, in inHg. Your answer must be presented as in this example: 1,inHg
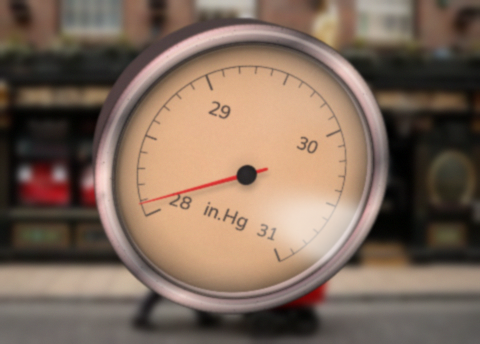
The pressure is 28.1,inHg
